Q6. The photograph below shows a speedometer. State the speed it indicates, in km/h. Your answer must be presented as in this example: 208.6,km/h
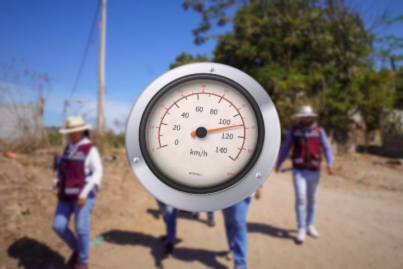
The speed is 110,km/h
